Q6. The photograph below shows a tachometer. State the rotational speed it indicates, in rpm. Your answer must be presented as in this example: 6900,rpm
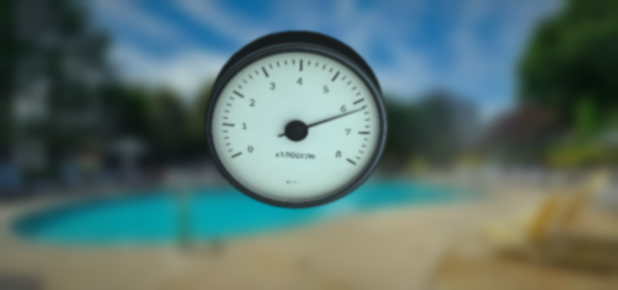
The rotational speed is 6200,rpm
